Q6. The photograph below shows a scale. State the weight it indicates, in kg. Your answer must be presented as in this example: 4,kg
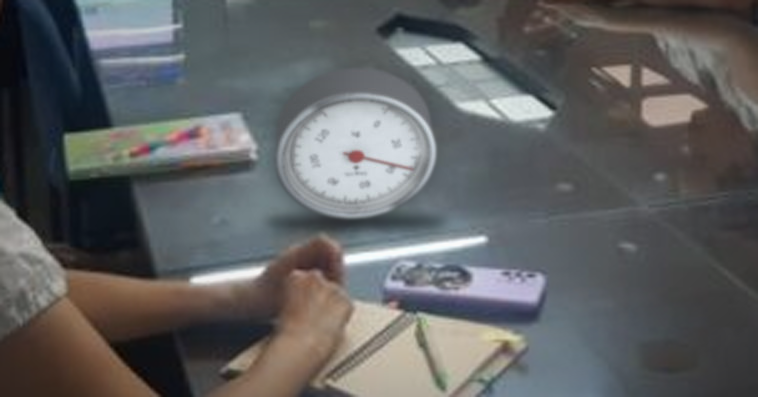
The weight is 35,kg
